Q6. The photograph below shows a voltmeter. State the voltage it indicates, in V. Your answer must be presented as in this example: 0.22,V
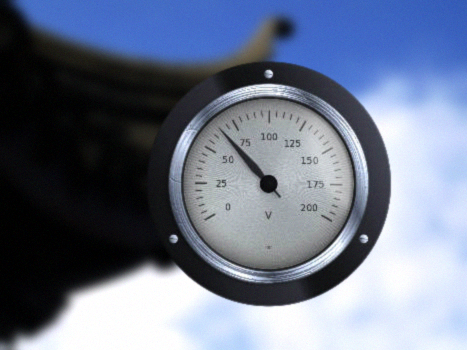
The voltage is 65,V
